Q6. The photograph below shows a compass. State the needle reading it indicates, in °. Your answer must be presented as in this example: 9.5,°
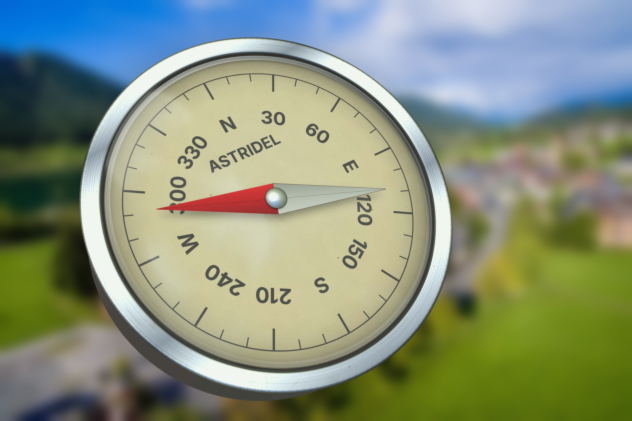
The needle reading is 290,°
